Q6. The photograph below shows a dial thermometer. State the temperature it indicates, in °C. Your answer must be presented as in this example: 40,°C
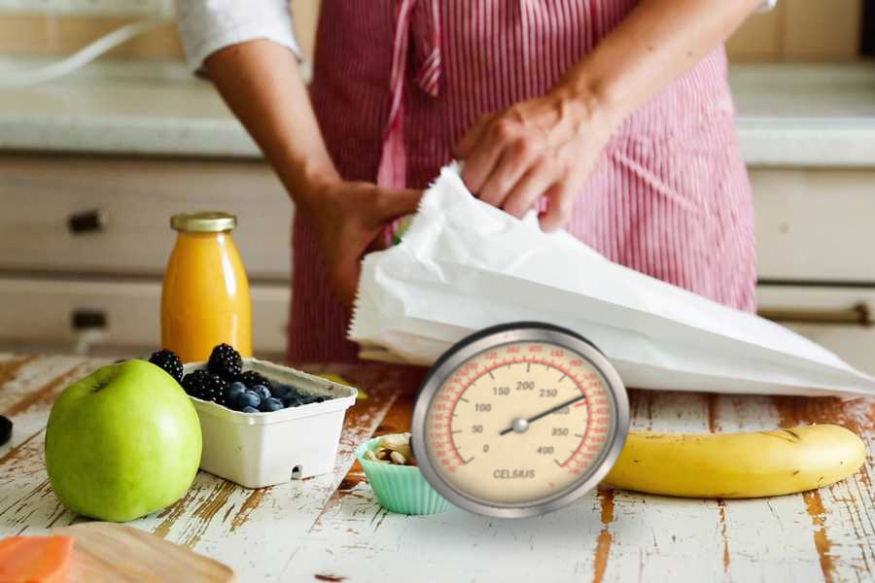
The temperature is 287.5,°C
